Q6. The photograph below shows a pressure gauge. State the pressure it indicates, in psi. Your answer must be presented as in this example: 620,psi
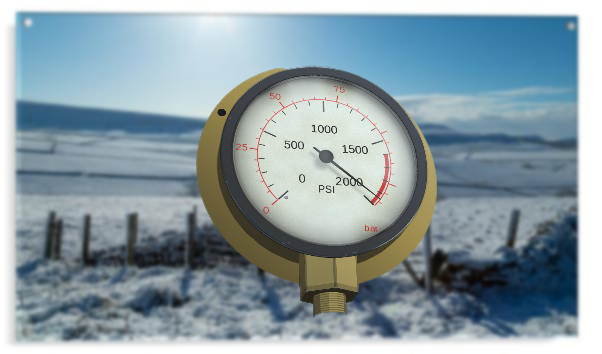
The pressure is 1950,psi
